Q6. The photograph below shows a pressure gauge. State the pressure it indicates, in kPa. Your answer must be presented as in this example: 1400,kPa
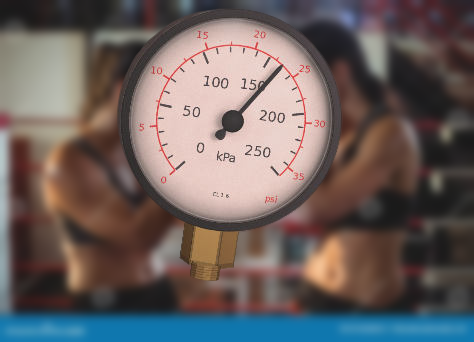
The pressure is 160,kPa
